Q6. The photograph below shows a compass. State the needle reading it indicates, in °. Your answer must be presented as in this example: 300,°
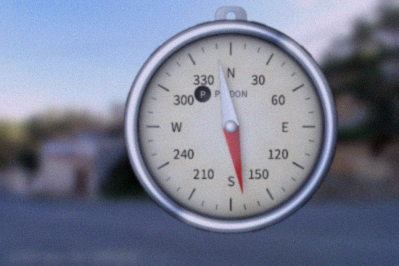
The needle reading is 170,°
